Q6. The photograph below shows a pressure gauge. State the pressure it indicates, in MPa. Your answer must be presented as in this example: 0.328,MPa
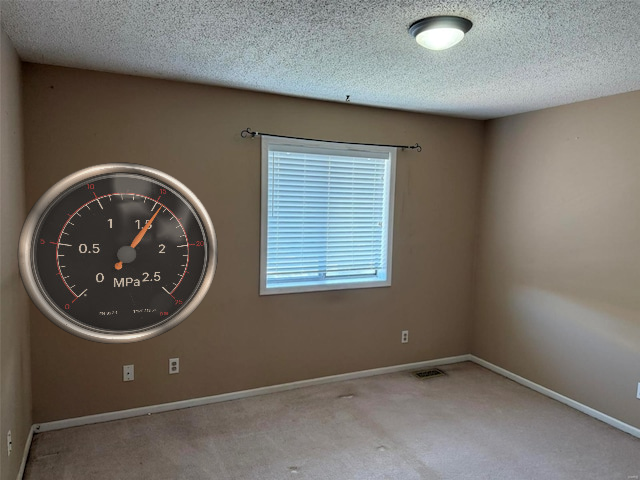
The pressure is 1.55,MPa
